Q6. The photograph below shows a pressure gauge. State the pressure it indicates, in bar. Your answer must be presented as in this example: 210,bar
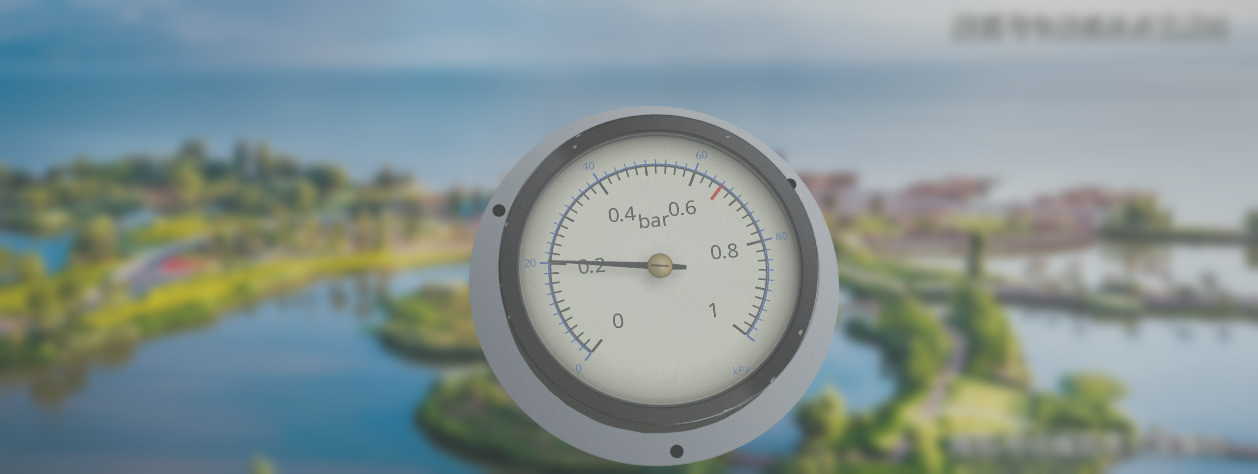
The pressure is 0.2,bar
